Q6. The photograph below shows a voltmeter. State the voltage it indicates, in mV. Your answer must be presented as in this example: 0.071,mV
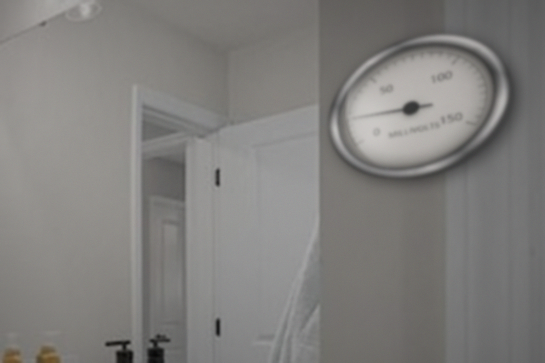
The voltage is 20,mV
